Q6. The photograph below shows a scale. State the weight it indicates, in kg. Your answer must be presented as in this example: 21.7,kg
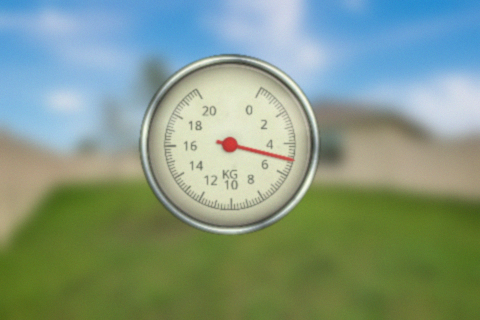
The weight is 5,kg
